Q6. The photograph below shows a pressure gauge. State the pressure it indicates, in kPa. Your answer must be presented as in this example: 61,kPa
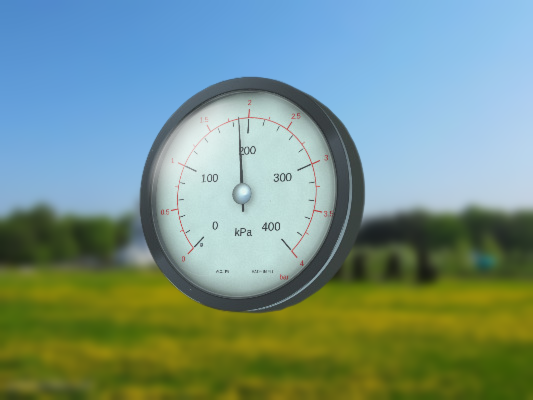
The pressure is 190,kPa
